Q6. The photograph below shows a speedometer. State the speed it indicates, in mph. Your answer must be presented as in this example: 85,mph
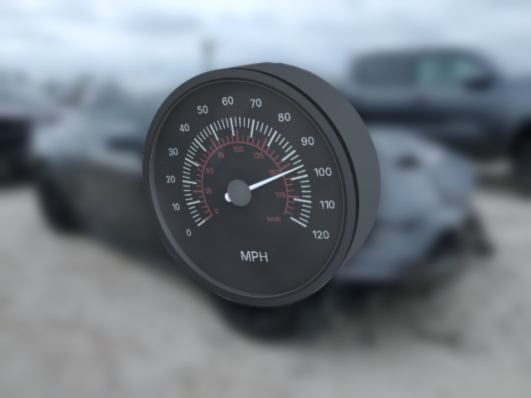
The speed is 96,mph
